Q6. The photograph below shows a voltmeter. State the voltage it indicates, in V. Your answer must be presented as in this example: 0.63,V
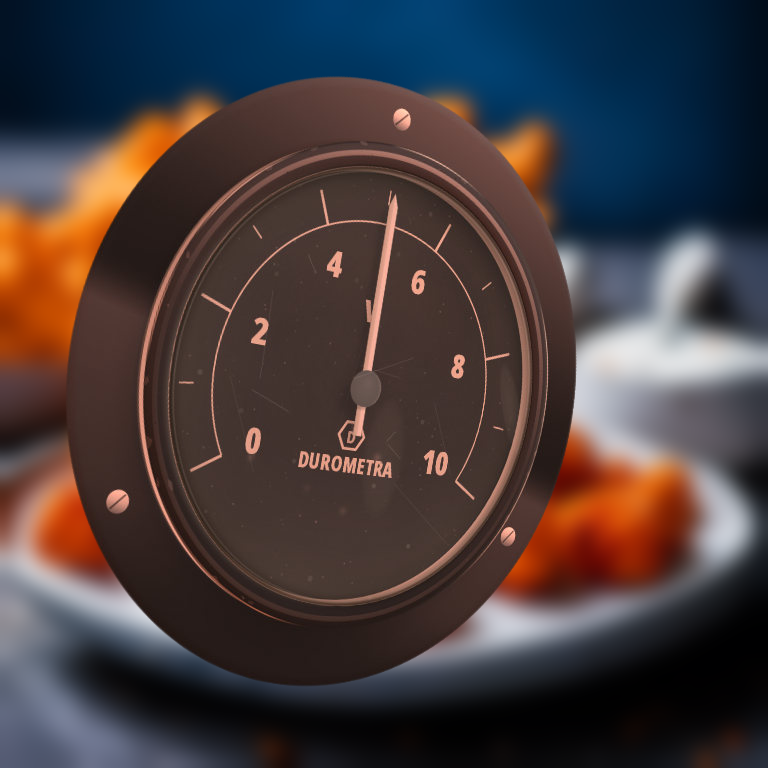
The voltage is 5,V
